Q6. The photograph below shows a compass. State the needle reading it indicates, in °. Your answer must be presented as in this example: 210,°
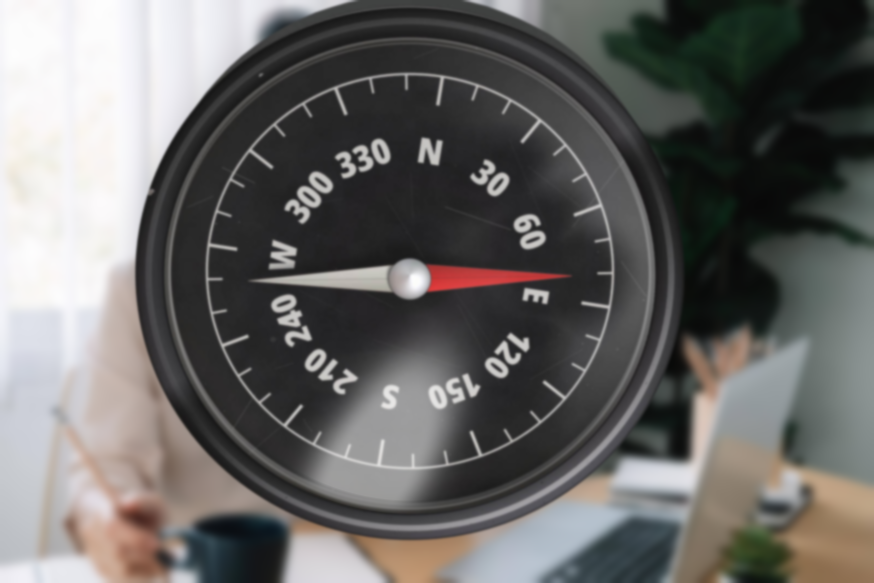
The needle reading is 80,°
